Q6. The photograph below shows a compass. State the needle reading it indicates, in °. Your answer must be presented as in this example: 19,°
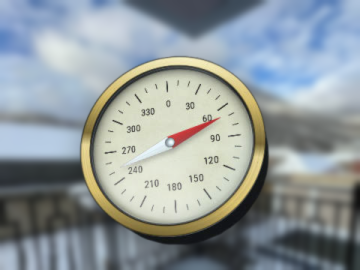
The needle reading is 70,°
